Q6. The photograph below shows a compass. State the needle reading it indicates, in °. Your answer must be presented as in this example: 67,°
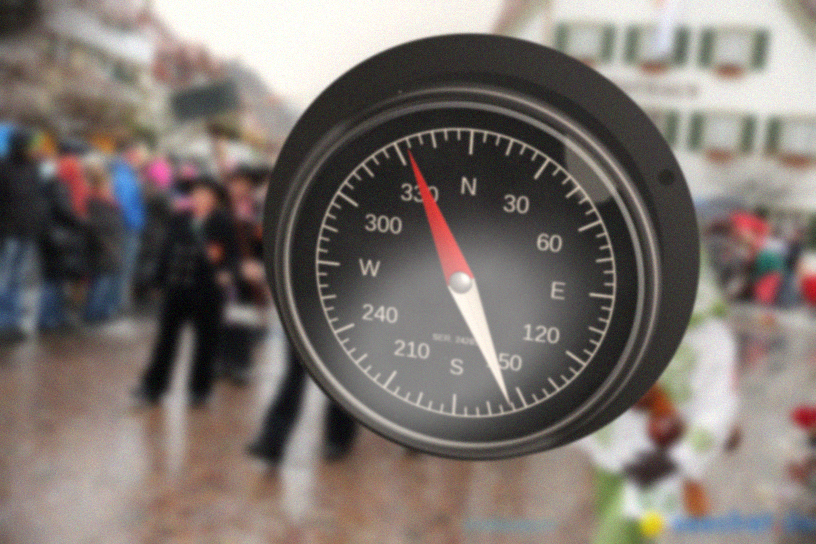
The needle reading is 335,°
